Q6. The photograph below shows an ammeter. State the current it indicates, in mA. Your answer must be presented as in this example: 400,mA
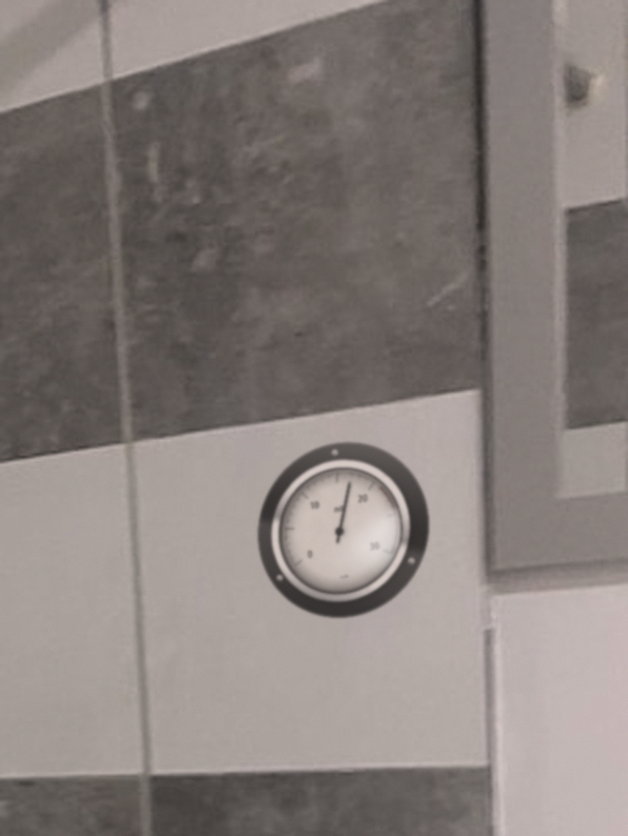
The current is 17,mA
